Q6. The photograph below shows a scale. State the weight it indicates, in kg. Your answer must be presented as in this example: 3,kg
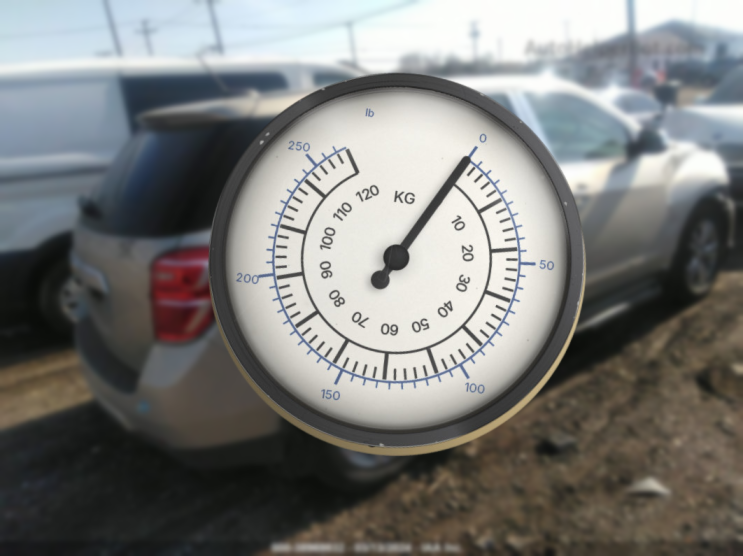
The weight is 0,kg
